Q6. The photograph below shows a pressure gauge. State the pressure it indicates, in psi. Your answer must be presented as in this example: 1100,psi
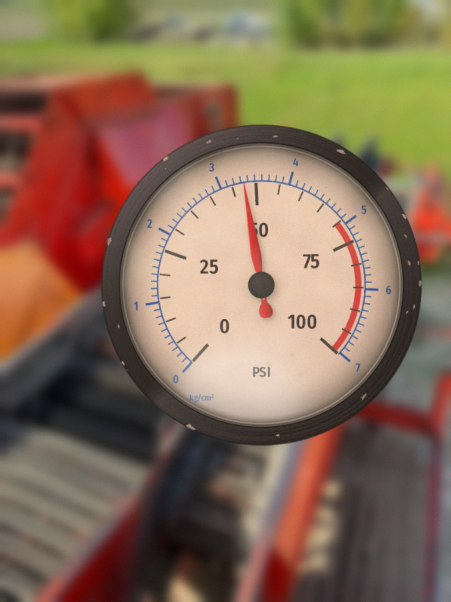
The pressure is 47.5,psi
